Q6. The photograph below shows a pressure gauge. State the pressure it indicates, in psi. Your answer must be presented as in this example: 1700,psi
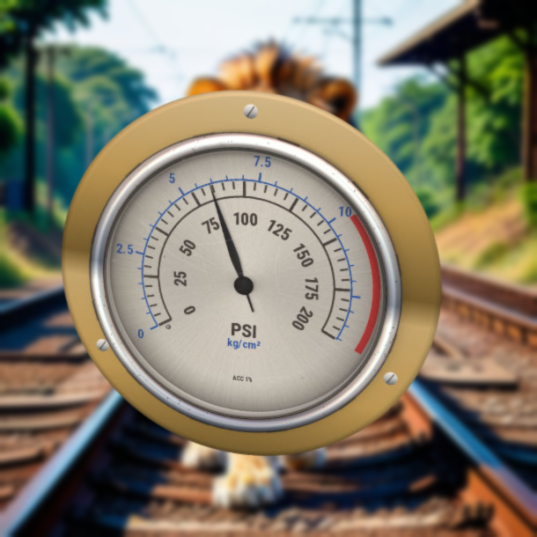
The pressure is 85,psi
